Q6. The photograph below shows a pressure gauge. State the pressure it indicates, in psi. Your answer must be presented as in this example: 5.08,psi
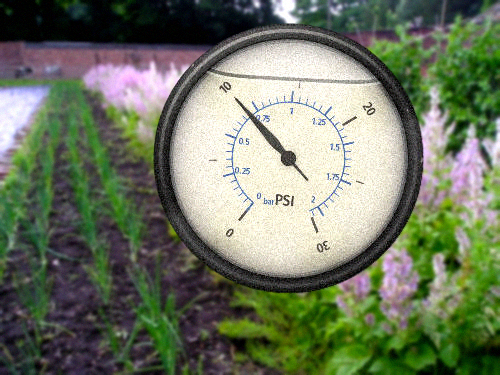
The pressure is 10,psi
